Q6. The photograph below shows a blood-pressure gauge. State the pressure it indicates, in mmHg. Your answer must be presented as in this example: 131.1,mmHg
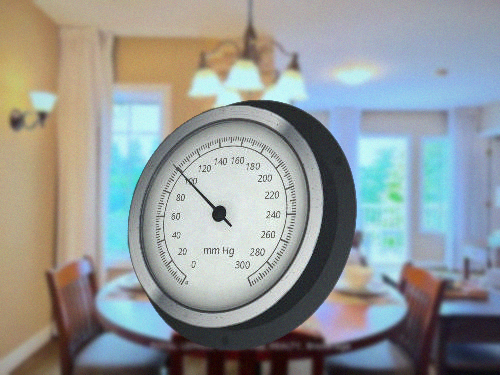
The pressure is 100,mmHg
